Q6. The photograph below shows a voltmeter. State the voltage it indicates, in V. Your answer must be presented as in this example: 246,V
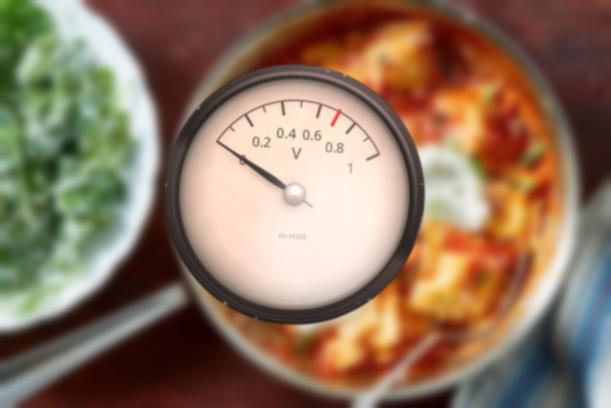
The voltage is 0,V
